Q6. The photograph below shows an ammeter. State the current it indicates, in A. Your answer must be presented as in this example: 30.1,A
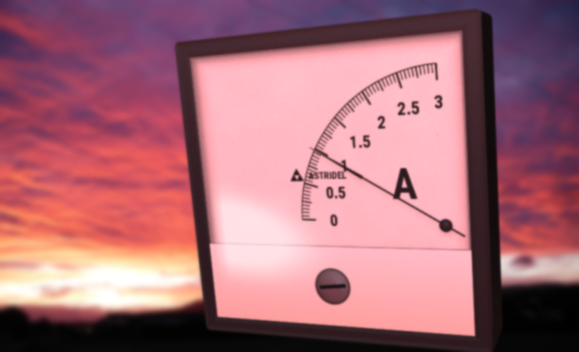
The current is 1,A
